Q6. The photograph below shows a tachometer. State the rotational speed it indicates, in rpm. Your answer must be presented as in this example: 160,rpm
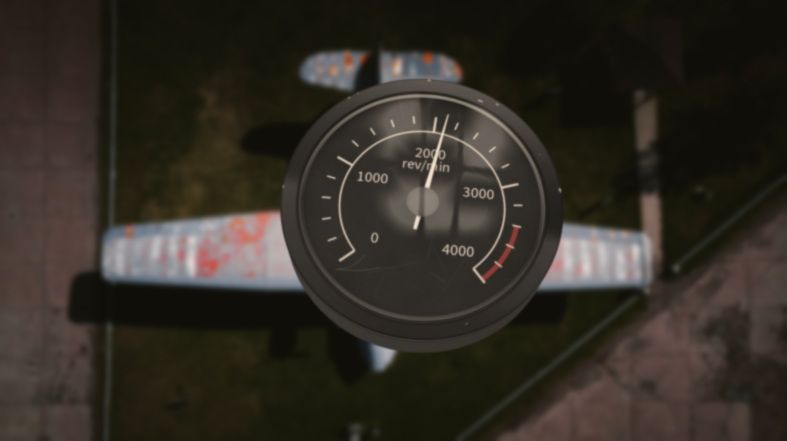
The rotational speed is 2100,rpm
